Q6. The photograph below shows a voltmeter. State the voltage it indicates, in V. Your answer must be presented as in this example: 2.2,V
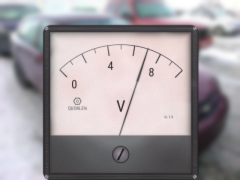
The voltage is 7,V
